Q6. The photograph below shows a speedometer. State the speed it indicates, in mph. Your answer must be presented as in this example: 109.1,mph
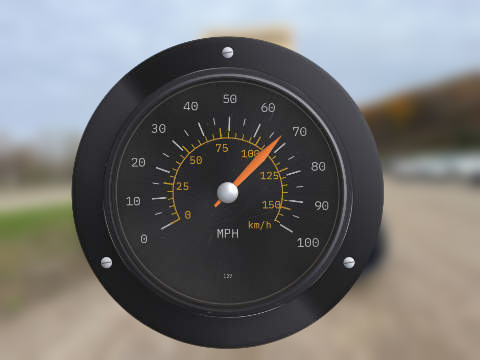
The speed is 67.5,mph
